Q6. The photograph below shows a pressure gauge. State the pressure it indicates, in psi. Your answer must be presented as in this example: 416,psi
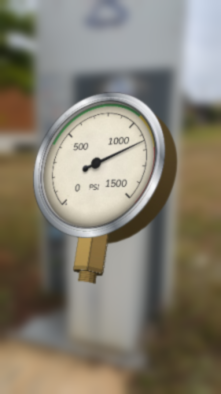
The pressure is 1150,psi
